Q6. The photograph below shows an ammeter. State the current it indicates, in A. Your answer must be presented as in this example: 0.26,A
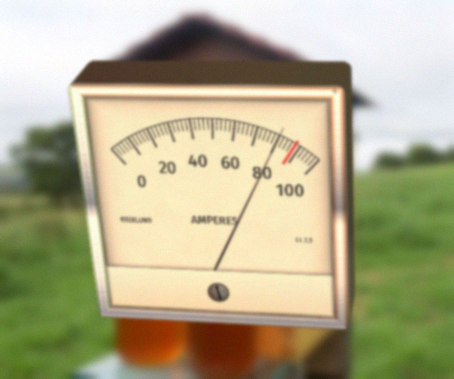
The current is 80,A
